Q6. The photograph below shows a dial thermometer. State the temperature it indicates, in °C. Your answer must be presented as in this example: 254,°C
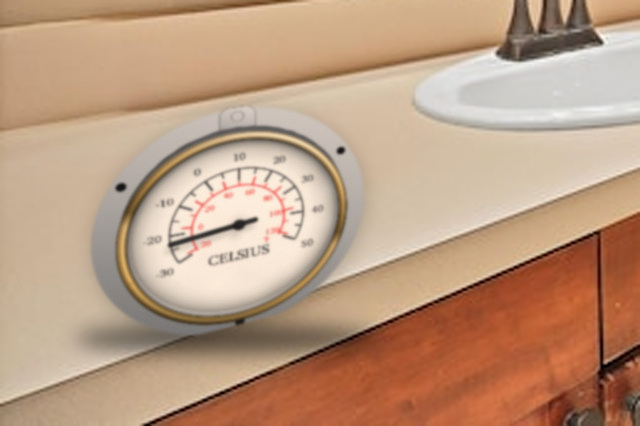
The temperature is -22.5,°C
